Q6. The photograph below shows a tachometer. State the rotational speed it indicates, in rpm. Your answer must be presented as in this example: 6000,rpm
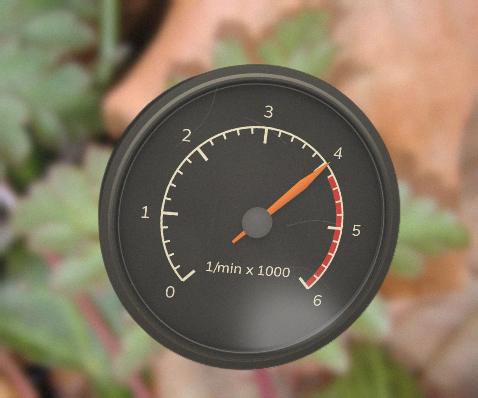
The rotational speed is 4000,rpm
